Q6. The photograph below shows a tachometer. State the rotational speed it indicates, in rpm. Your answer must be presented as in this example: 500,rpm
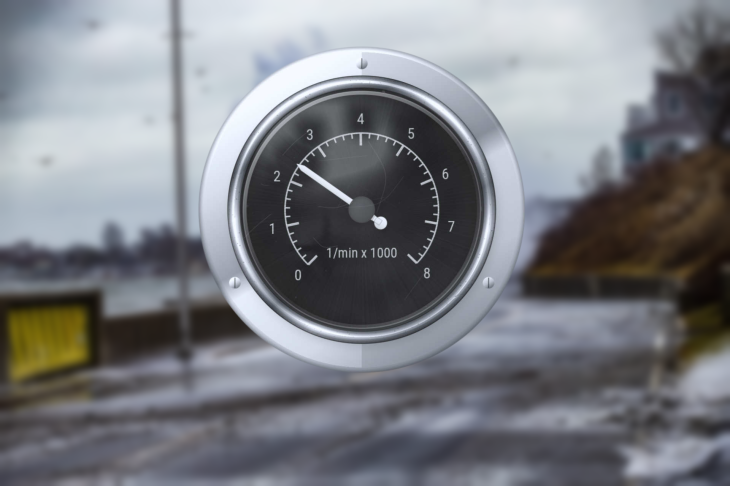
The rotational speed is 2400,rpm
